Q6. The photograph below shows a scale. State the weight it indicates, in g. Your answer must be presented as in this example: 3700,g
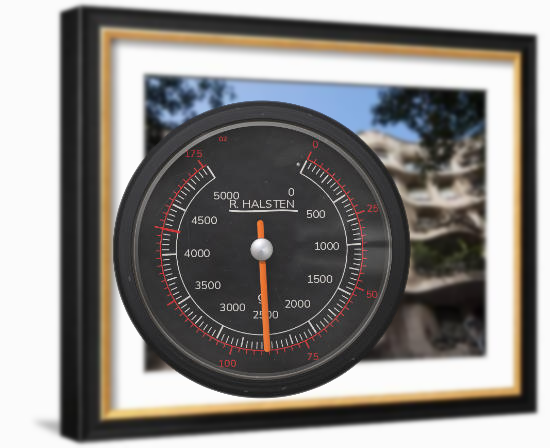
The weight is 2500,g
